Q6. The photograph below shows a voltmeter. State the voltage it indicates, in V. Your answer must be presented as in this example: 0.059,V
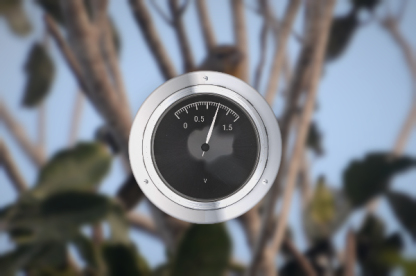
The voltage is 1,V
